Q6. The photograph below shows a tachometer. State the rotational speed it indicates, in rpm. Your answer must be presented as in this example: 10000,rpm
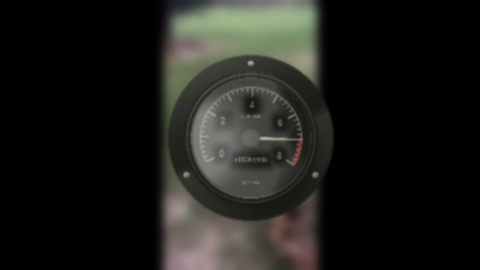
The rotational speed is 7000,rpm
